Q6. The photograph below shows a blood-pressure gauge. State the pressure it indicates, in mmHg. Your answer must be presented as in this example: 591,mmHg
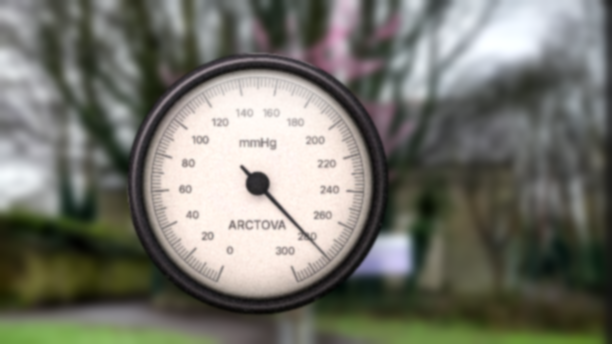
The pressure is 280,mmHg
